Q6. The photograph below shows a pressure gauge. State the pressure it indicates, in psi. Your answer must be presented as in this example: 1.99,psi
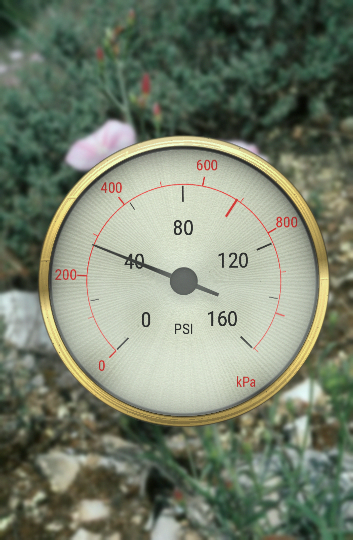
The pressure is 40,psi
